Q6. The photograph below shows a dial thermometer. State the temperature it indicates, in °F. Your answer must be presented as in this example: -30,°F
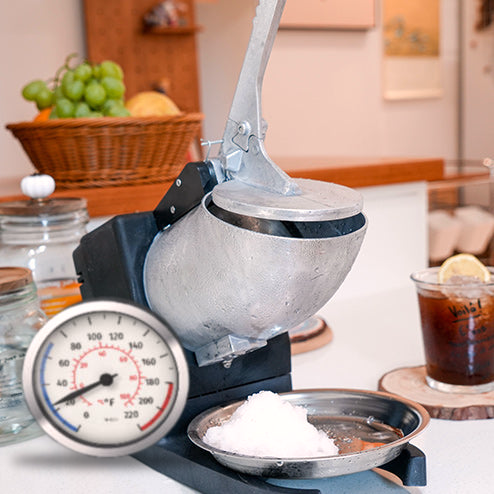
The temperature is 25,°F
